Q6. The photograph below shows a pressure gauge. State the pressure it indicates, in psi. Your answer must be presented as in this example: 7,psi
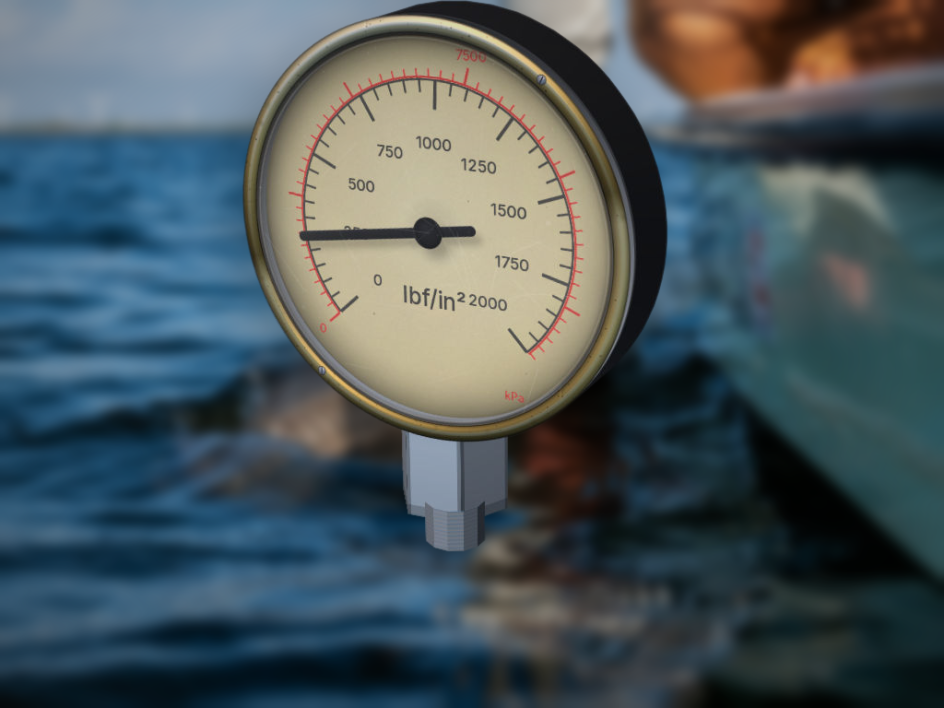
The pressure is 250,psi
